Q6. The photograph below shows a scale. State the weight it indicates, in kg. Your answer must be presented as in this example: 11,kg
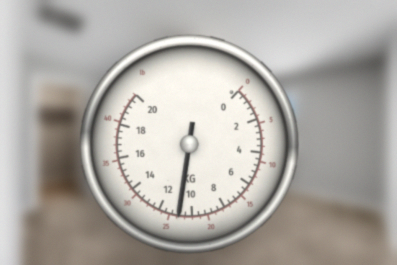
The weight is 10.8,kg
